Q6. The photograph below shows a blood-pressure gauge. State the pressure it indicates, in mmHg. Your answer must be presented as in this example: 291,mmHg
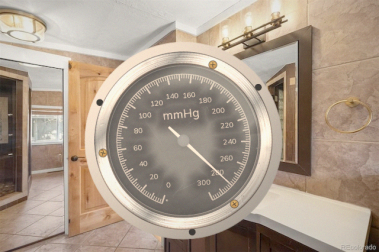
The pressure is 280,mmHg
